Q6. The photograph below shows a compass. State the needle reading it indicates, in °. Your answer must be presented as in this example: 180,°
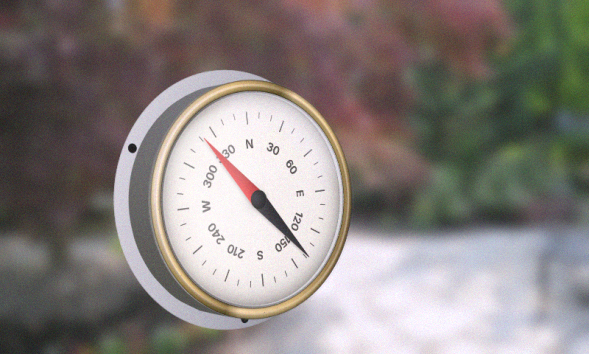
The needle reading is 320,°
